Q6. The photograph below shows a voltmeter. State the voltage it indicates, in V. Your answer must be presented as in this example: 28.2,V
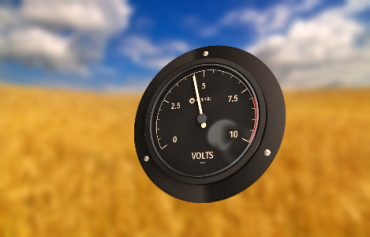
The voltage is 4.5,V
